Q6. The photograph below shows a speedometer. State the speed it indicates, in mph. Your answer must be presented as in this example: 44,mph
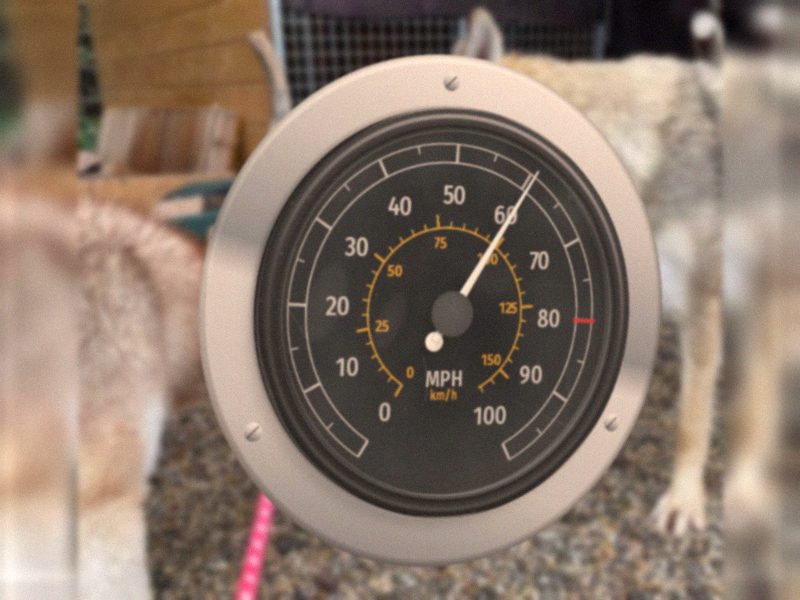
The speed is 60,mph
